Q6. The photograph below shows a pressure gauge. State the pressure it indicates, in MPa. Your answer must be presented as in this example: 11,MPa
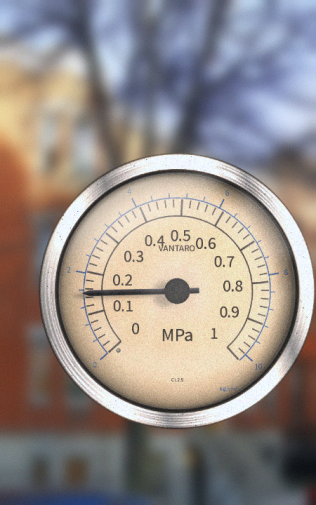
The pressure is 0.15,MPa
